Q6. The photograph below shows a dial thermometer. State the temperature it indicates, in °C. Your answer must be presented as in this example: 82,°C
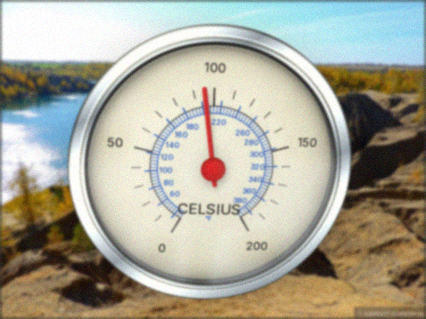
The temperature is 95,°C
